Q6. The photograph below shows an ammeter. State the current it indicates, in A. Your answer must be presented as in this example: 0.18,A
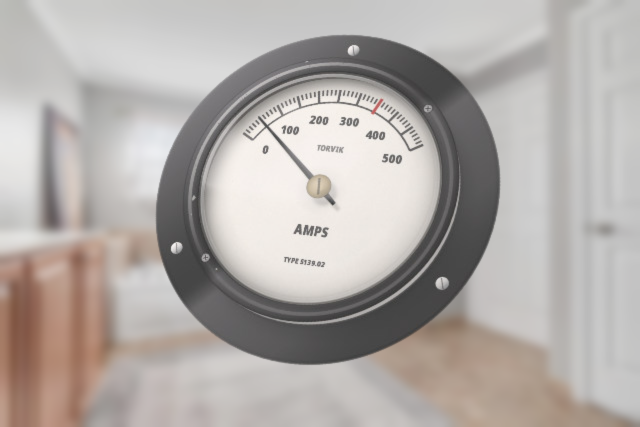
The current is 50,A
